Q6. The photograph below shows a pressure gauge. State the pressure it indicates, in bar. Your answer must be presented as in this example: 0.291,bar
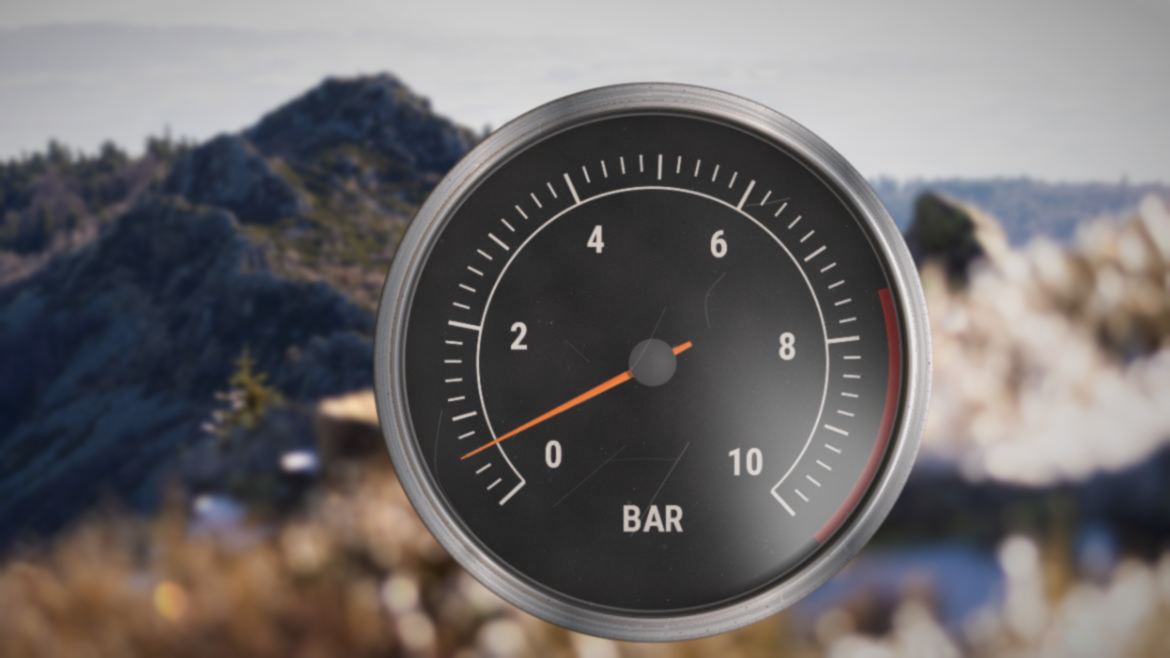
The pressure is 0.6,bar
